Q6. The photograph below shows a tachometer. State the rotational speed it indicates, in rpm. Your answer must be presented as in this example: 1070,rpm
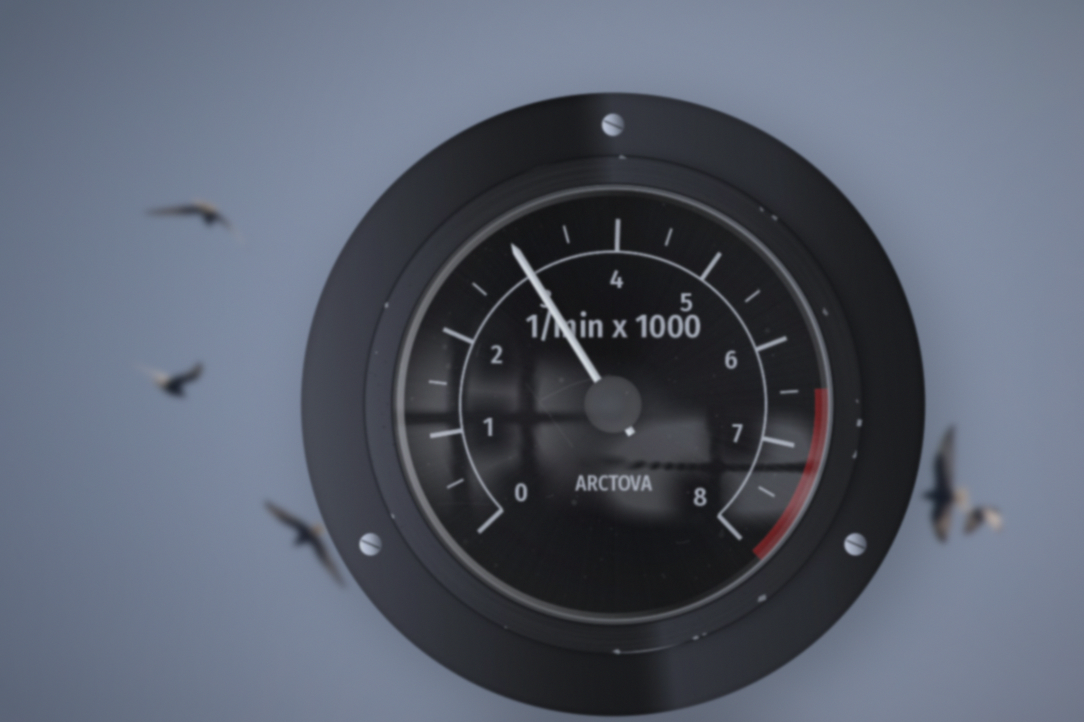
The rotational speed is 3000,rpm
